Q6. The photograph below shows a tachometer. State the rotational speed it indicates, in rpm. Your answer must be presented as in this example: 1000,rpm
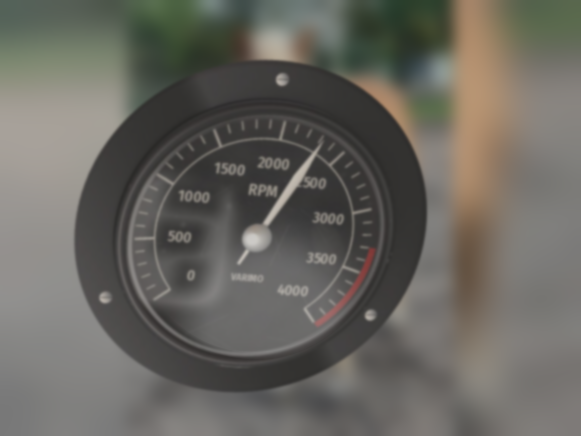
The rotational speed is 2300,rpm
